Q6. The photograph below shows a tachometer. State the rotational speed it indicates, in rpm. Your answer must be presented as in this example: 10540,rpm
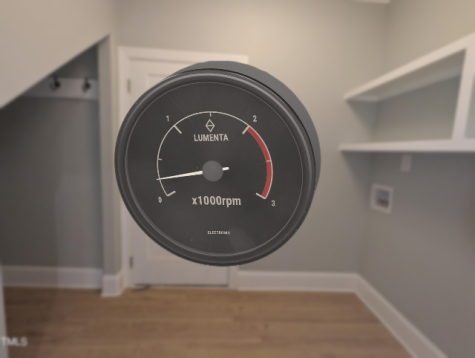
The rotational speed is 250,rpm
